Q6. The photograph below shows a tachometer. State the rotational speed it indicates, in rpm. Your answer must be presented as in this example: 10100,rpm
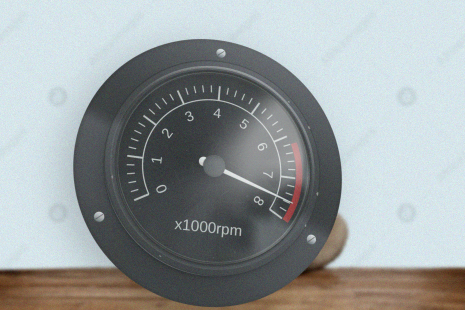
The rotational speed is 7600,rpm
